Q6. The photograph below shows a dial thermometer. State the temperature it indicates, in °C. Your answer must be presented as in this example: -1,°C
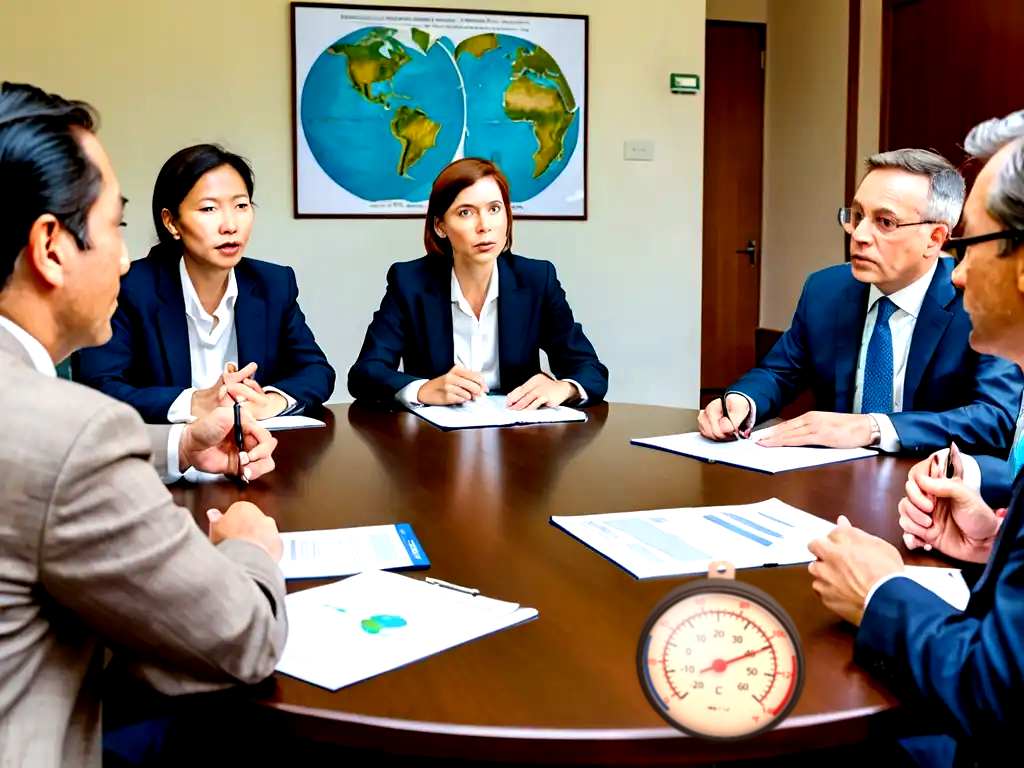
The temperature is 40,°C
